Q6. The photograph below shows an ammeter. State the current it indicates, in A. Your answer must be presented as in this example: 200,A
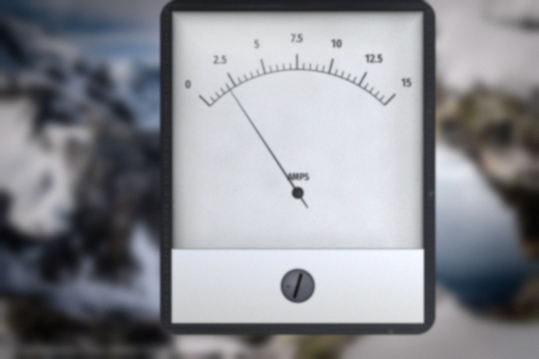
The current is 2,A
